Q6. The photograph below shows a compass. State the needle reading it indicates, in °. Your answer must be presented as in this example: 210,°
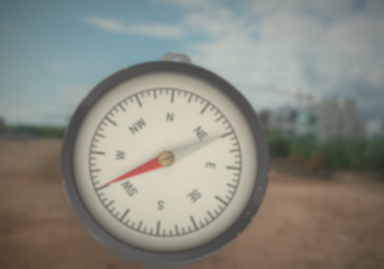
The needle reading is 240,°
